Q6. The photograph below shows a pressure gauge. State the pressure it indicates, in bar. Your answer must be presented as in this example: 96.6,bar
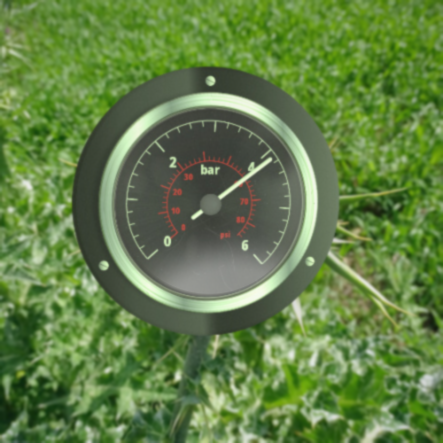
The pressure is 4.1,bar
